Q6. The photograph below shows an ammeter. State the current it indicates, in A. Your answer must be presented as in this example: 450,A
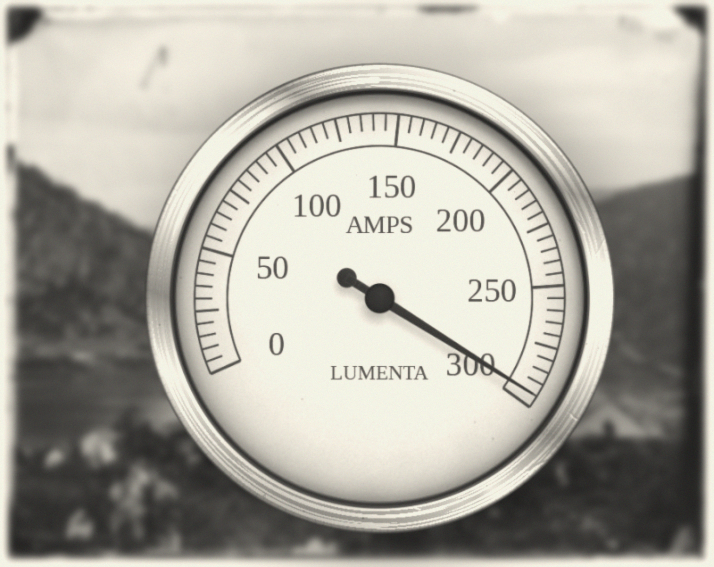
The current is 295,A
